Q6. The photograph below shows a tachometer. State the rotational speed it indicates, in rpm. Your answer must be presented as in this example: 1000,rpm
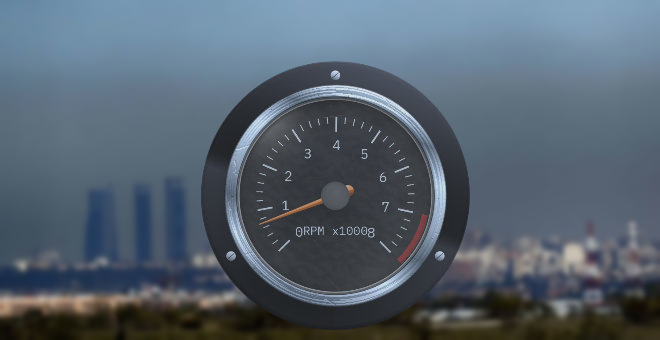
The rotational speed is 700,rpm
